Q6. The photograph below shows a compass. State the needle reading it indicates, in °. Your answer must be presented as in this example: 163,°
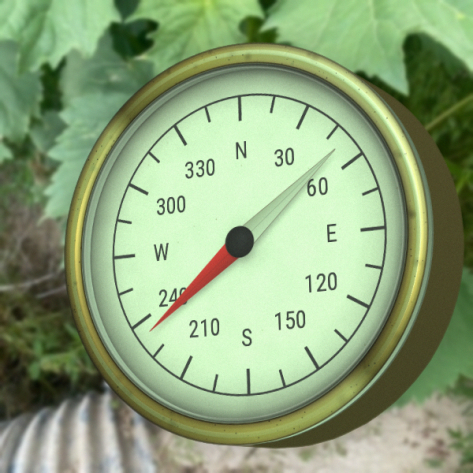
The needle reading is 232.5,°
